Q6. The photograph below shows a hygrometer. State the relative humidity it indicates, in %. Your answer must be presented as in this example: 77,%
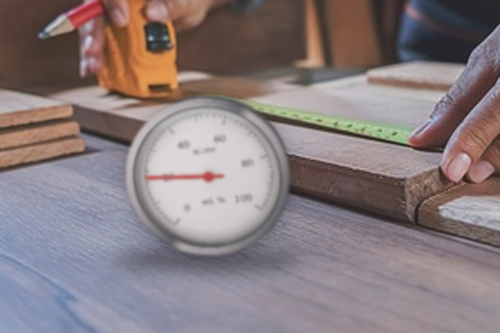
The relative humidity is 20,%
